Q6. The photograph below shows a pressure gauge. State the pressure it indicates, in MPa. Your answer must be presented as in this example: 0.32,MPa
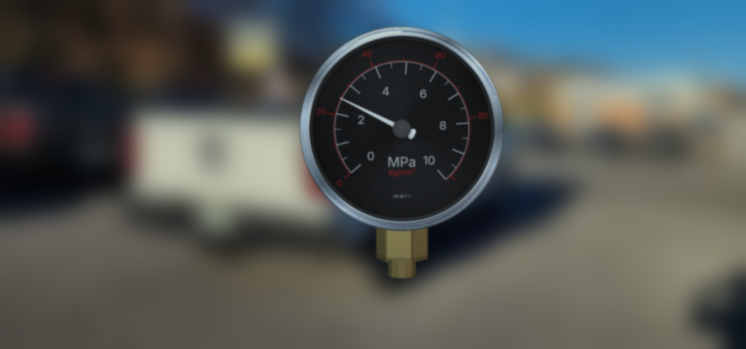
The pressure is 2.5,MPa
